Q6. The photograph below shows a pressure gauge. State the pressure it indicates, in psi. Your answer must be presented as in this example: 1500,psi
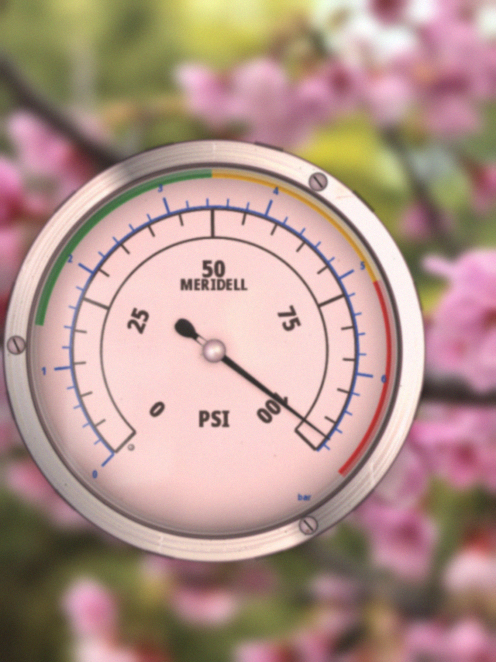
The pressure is 97.5,psi
